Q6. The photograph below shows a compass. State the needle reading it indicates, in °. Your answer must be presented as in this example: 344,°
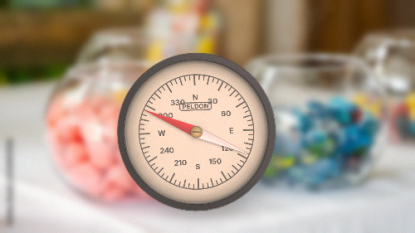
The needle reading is 295,°
